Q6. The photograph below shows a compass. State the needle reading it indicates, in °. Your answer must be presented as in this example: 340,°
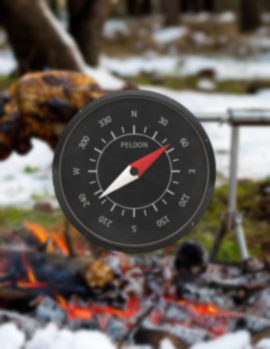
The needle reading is 52.5,°
